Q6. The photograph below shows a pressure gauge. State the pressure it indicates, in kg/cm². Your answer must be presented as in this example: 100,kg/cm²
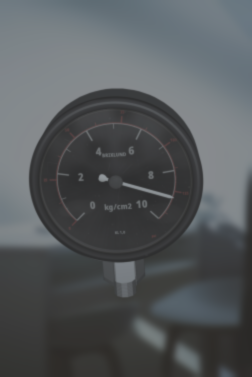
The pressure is 9,kg/cm²
